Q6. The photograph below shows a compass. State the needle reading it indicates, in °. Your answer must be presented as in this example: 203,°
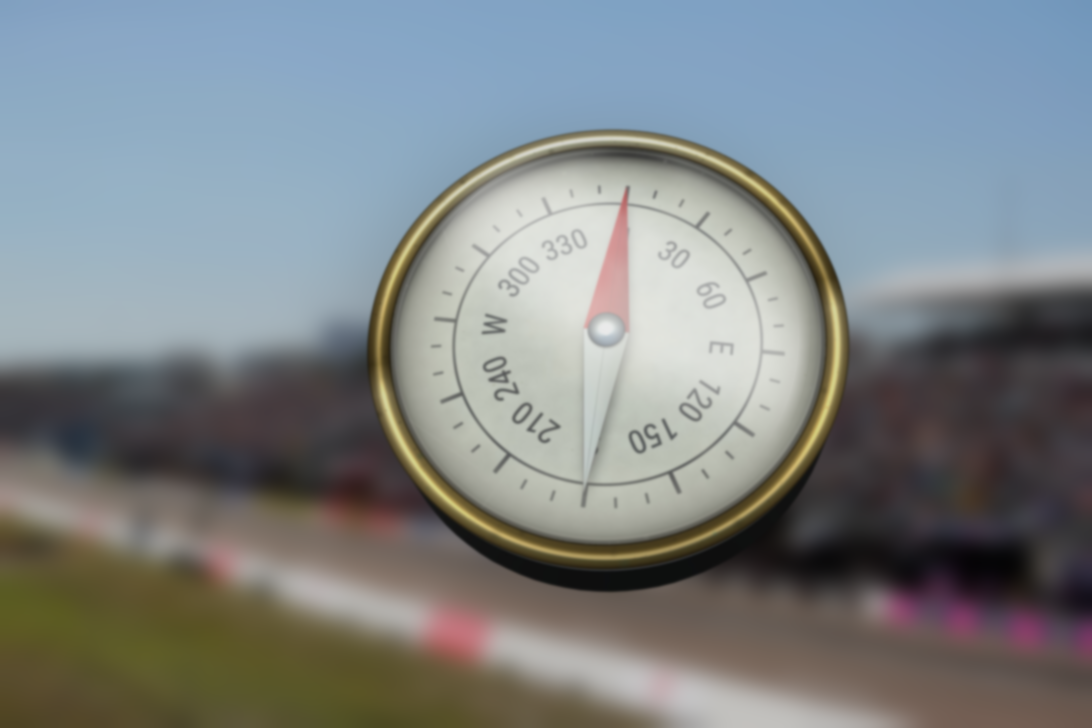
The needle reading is 0,°
